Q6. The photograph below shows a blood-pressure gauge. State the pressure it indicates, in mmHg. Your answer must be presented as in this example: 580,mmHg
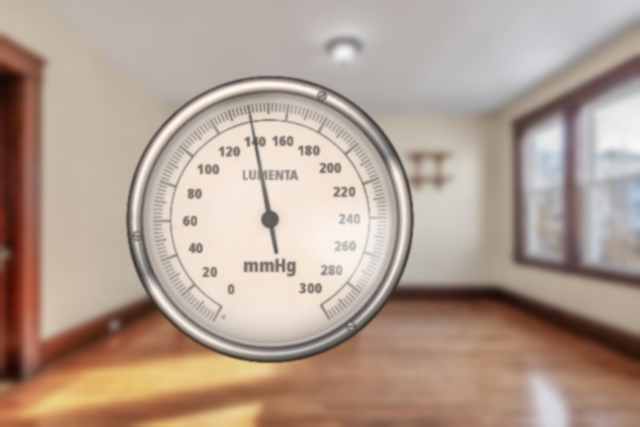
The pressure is 140,mmHg
